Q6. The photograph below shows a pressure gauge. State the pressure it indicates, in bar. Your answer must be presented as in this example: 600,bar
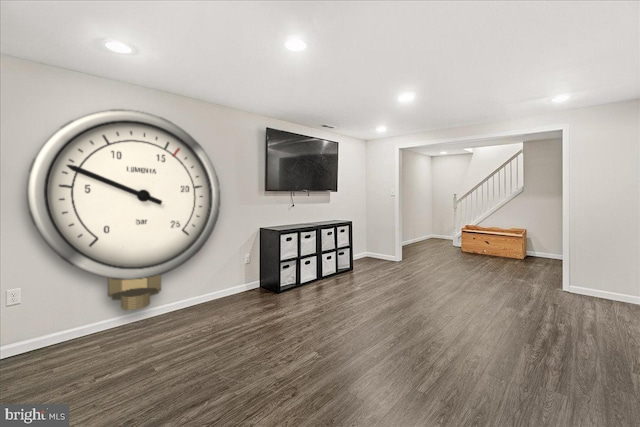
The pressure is 6.5,bar
